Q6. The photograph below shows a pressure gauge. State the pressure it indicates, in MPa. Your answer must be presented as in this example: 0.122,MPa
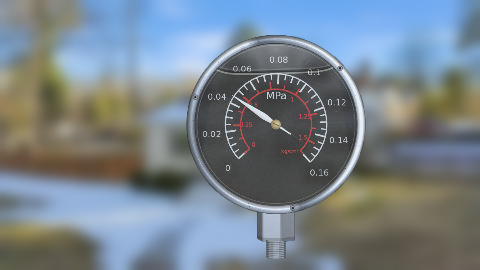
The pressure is 0.045,MPa
